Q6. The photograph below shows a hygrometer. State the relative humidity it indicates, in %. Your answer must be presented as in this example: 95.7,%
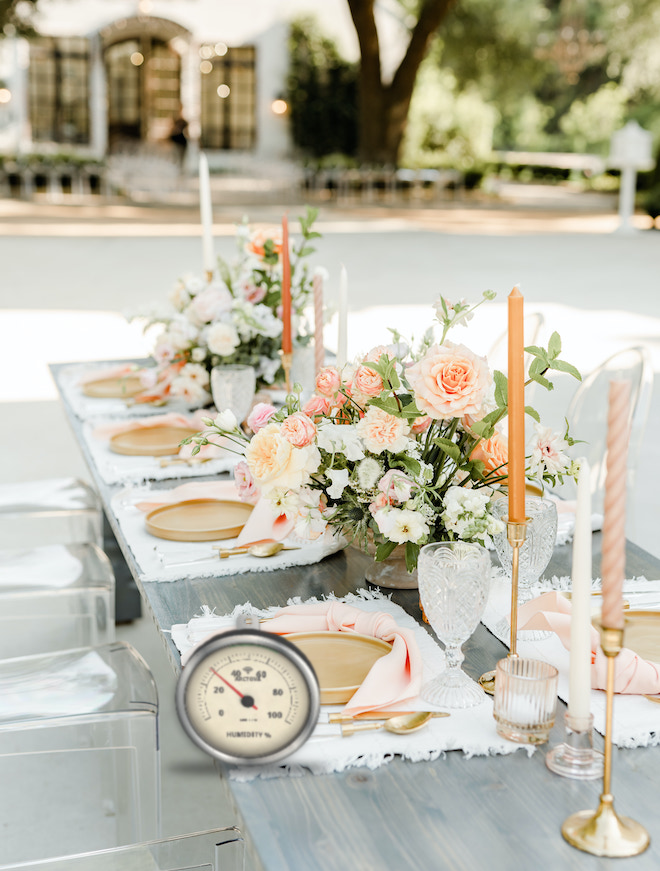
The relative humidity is 30,%
